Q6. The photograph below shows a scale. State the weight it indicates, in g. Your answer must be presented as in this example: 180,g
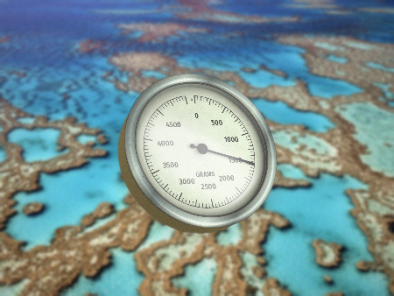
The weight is 1500,g
